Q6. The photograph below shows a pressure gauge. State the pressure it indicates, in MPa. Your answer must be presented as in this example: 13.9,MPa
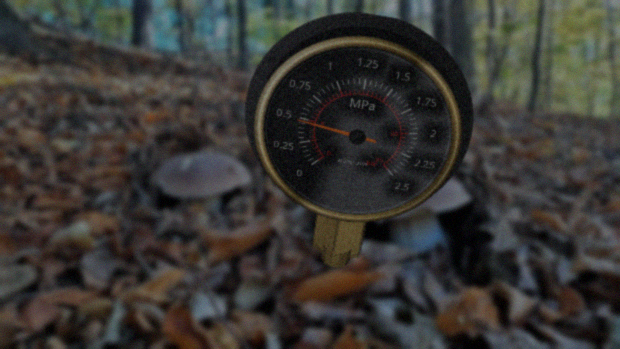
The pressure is 0.5,MPa
